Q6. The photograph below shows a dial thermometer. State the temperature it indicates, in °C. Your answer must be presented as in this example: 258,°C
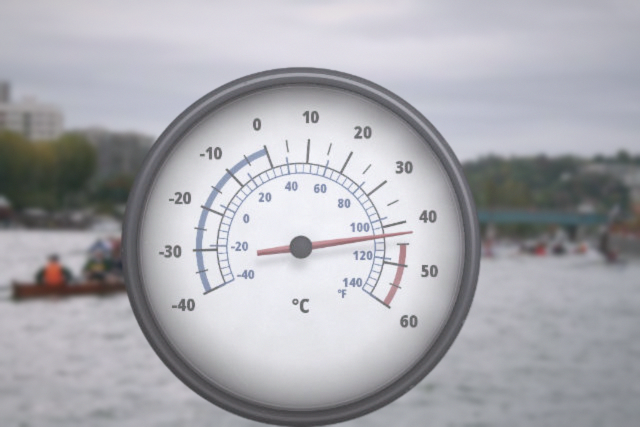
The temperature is 42.5,°C
